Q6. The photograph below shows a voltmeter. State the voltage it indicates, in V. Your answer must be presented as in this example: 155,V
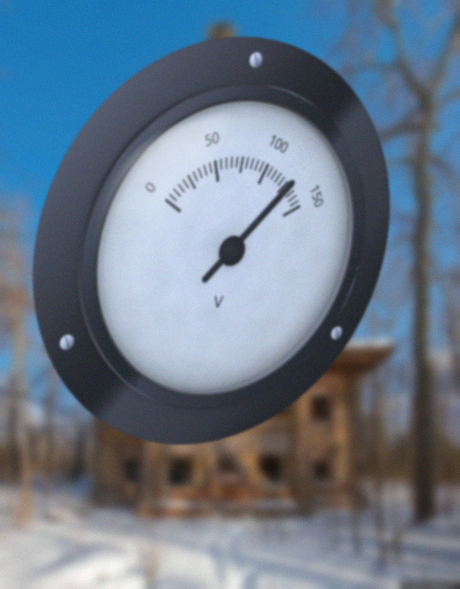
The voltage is 125,V
